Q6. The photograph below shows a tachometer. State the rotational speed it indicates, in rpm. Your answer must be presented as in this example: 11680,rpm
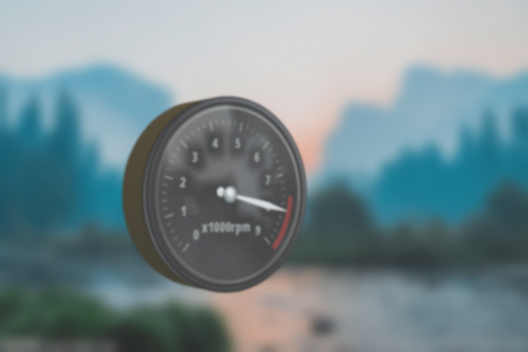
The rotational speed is 8000,rpm
